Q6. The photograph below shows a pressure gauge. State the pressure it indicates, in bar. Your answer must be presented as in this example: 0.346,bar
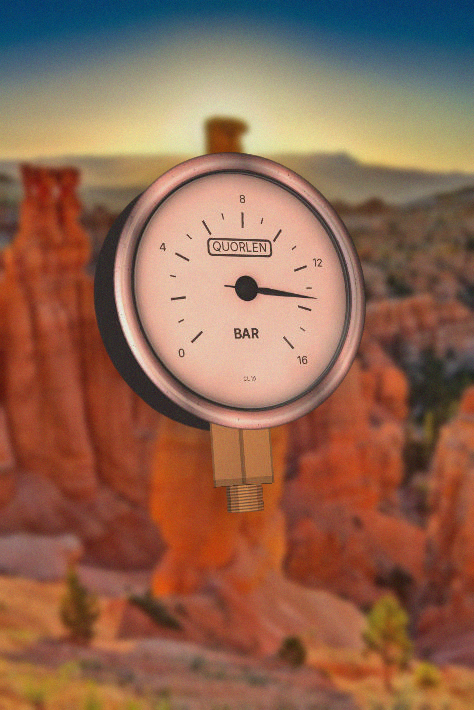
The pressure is 13.5,bar
